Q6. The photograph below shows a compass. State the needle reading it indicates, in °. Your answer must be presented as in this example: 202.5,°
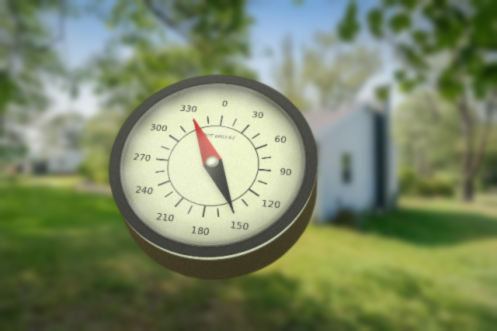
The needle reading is 330,°
